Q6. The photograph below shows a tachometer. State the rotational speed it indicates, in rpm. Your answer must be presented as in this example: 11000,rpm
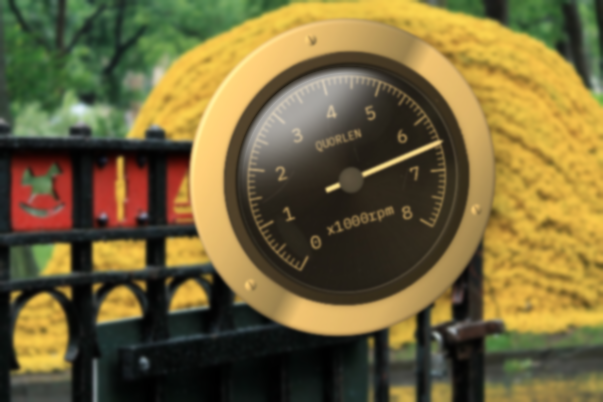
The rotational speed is 6500,rpm
